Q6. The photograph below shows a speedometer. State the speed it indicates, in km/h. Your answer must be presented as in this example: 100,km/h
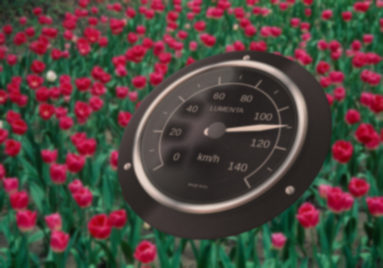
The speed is 110,km/h
